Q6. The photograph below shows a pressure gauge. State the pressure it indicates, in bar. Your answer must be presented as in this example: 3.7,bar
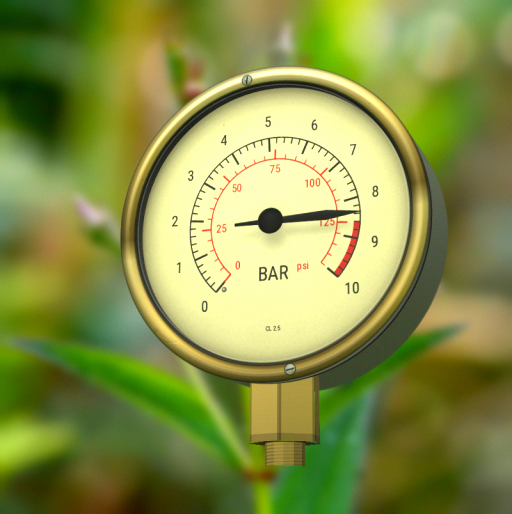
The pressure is 8.4,bar
